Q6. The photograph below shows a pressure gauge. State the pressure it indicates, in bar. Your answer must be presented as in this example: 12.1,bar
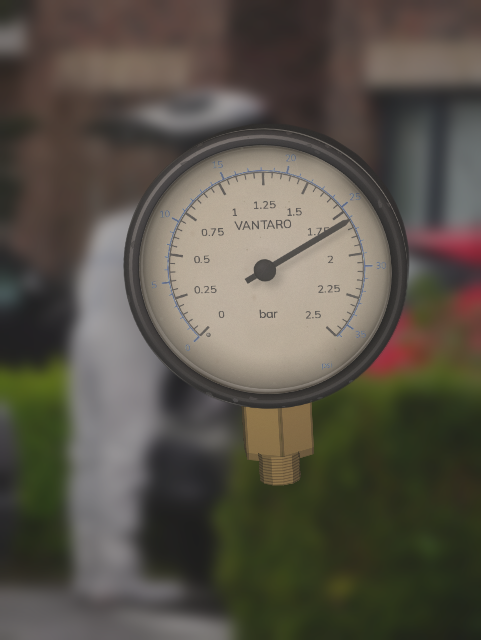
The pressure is 1.8,bar
